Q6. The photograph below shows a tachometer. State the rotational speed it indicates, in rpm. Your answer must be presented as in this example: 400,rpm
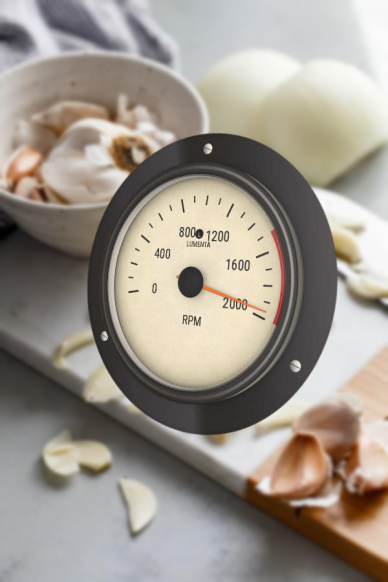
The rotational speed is 1950,rpm
